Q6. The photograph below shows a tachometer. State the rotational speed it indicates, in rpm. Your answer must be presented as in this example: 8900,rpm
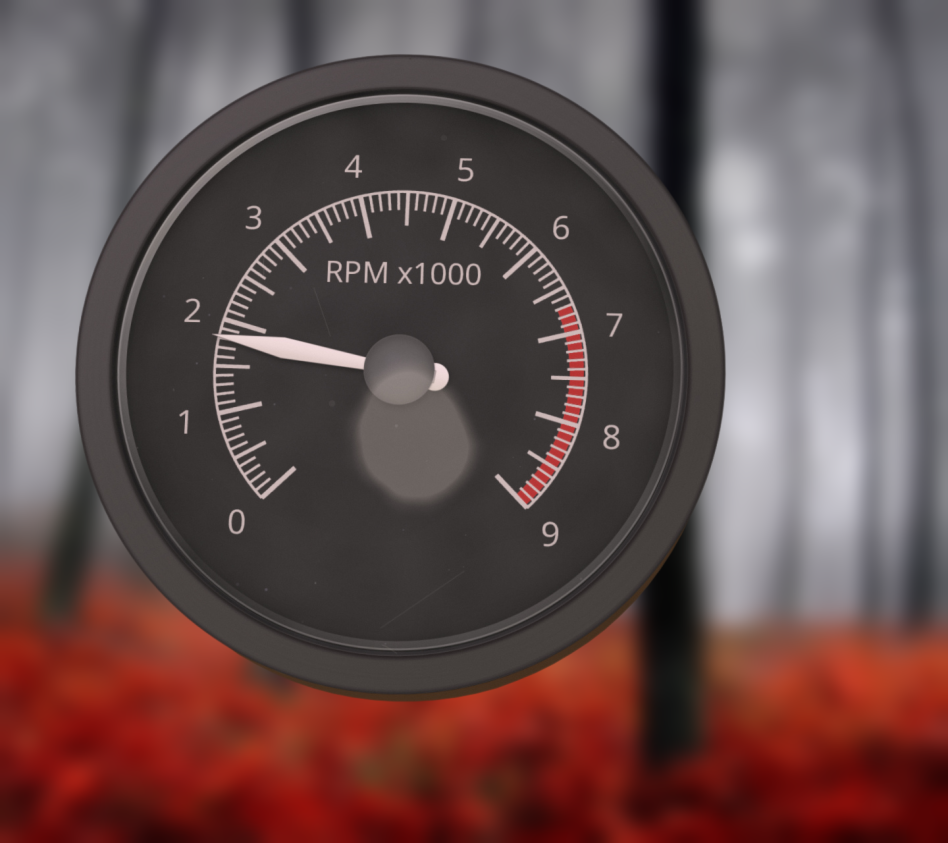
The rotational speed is 1800,rpm
